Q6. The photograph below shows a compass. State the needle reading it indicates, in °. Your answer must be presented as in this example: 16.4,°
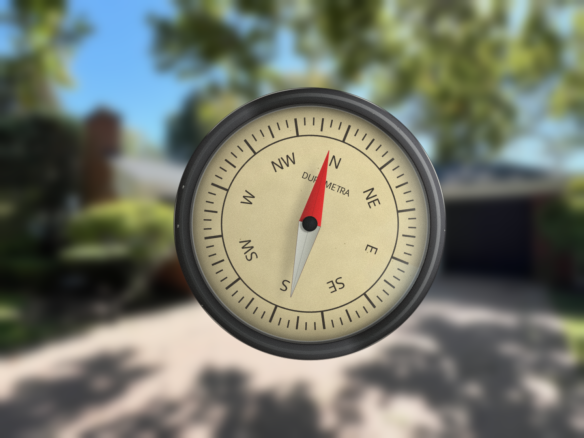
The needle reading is 352.5,°
